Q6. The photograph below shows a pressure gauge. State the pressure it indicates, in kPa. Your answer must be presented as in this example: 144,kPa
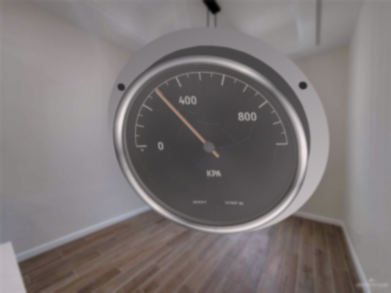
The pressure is 300,kPa
